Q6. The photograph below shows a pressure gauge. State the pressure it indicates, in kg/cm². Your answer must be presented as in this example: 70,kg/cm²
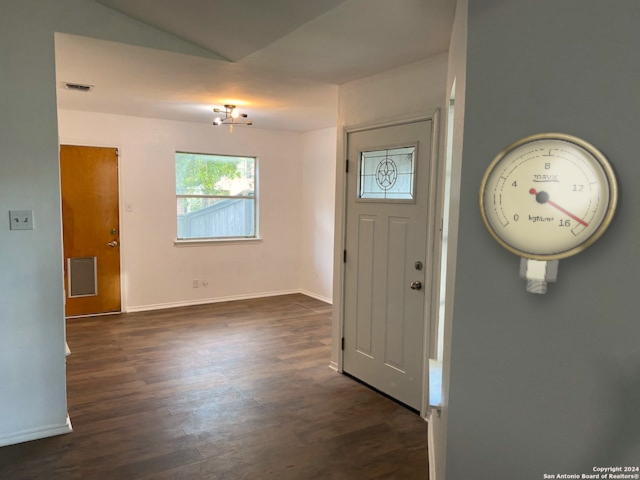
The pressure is 15,kg/cm²
